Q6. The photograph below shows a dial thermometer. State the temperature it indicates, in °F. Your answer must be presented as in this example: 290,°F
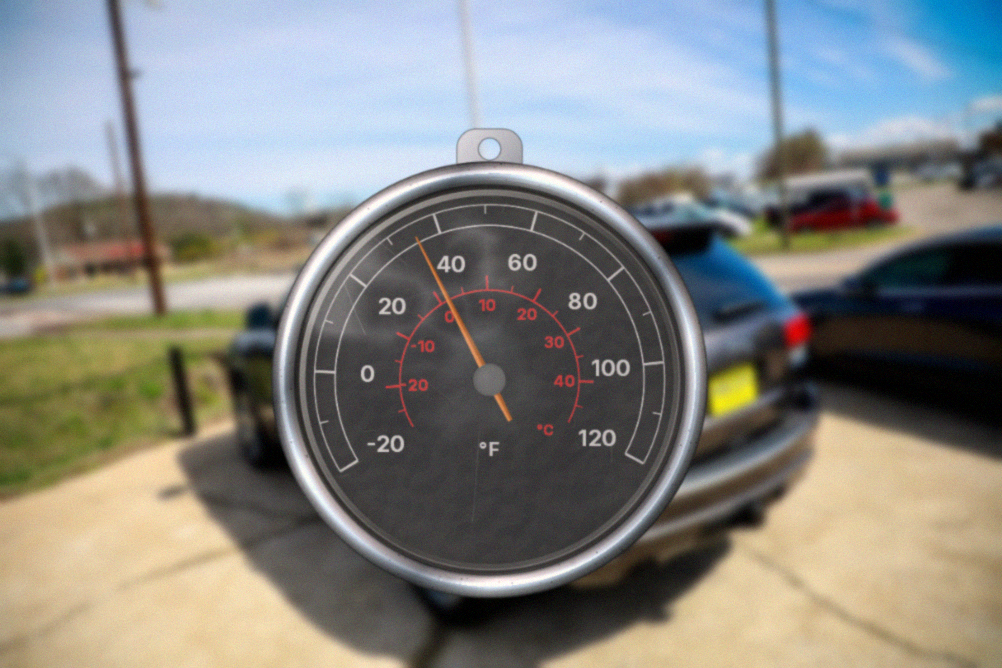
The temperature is 35,°F
